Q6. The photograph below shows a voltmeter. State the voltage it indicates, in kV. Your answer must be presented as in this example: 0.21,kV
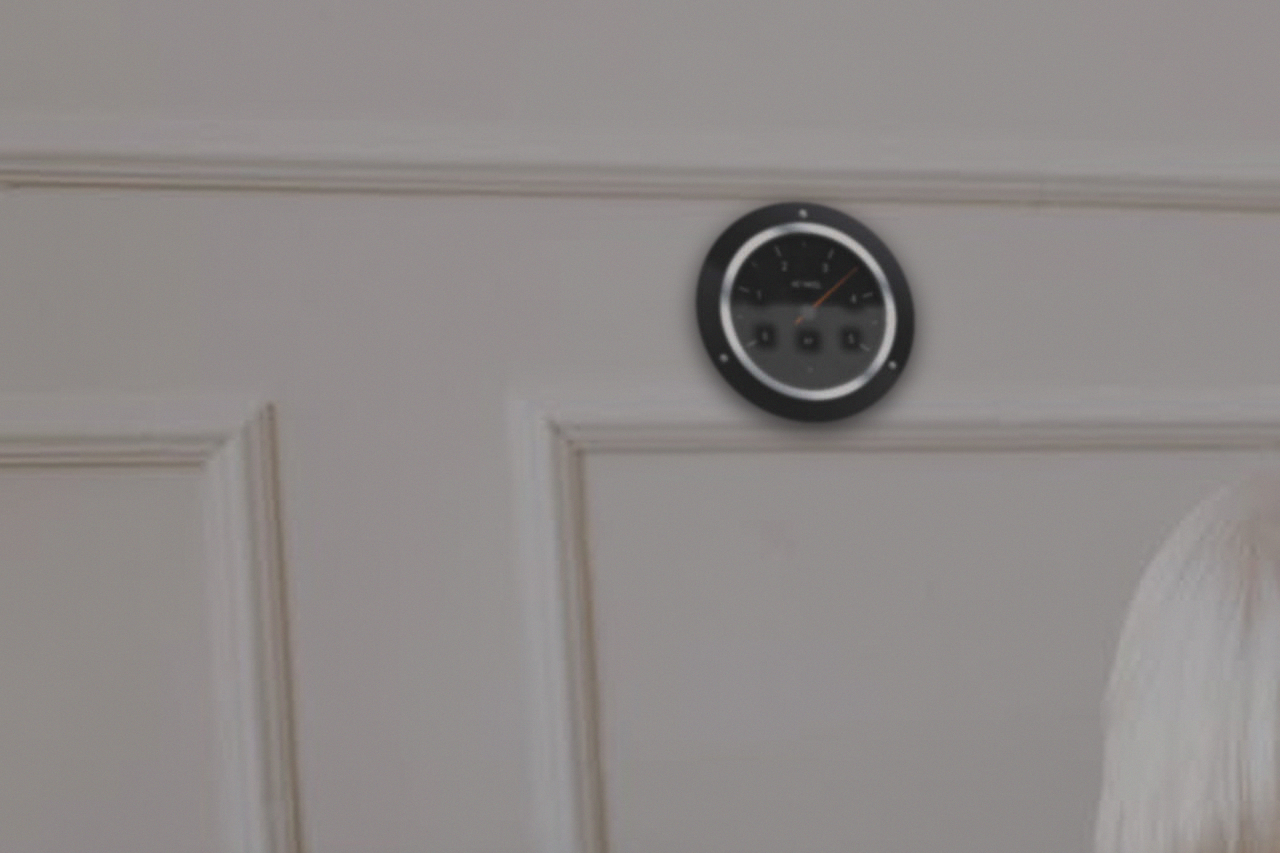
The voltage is 3.5,kV
